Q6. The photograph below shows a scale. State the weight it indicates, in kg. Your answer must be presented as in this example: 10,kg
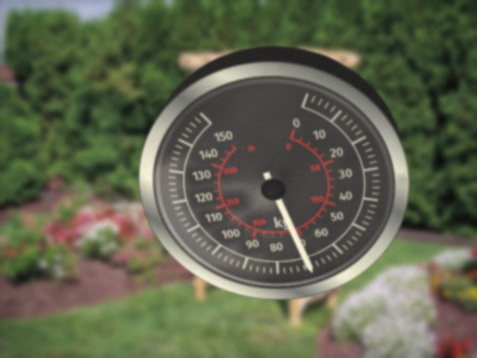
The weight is 70,kg
